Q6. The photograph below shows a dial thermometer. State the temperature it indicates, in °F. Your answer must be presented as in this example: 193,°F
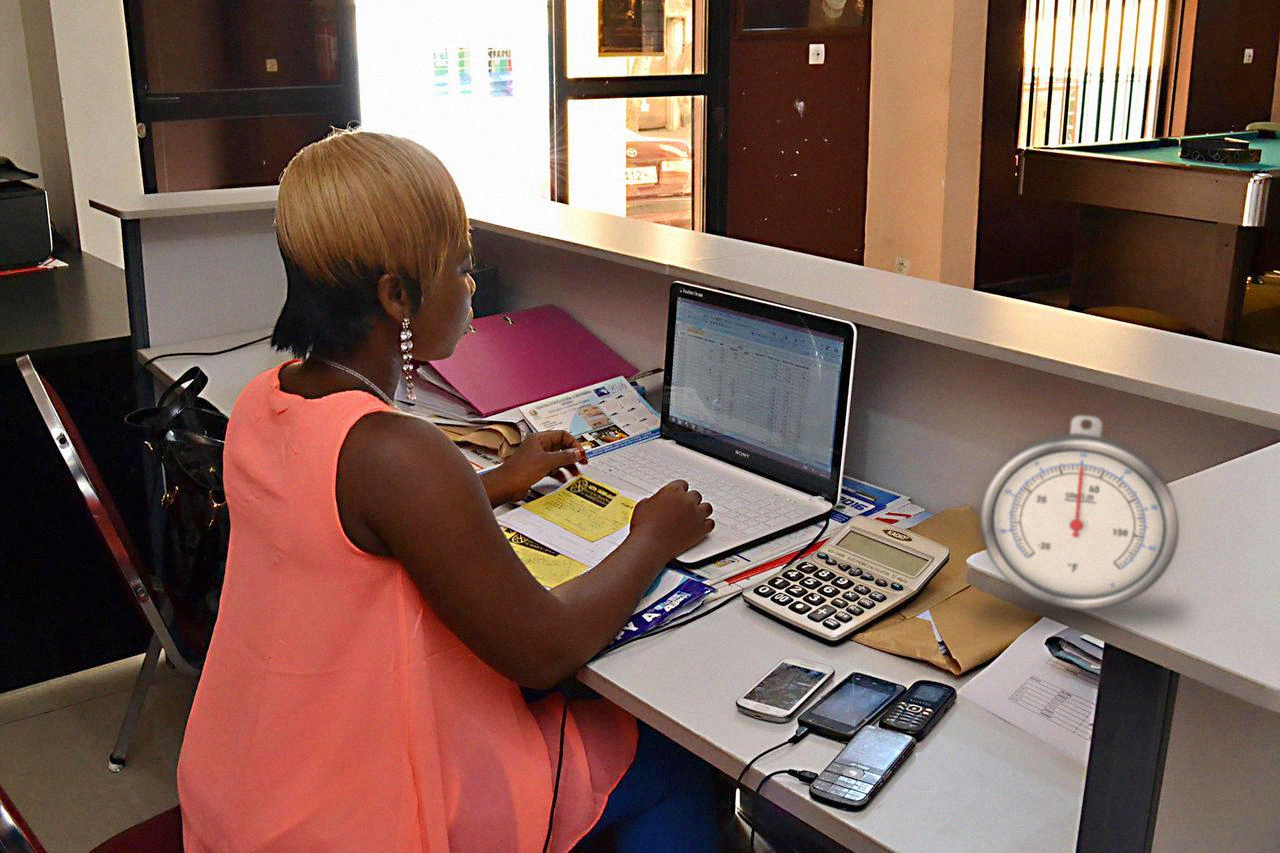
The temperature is 50,°F
